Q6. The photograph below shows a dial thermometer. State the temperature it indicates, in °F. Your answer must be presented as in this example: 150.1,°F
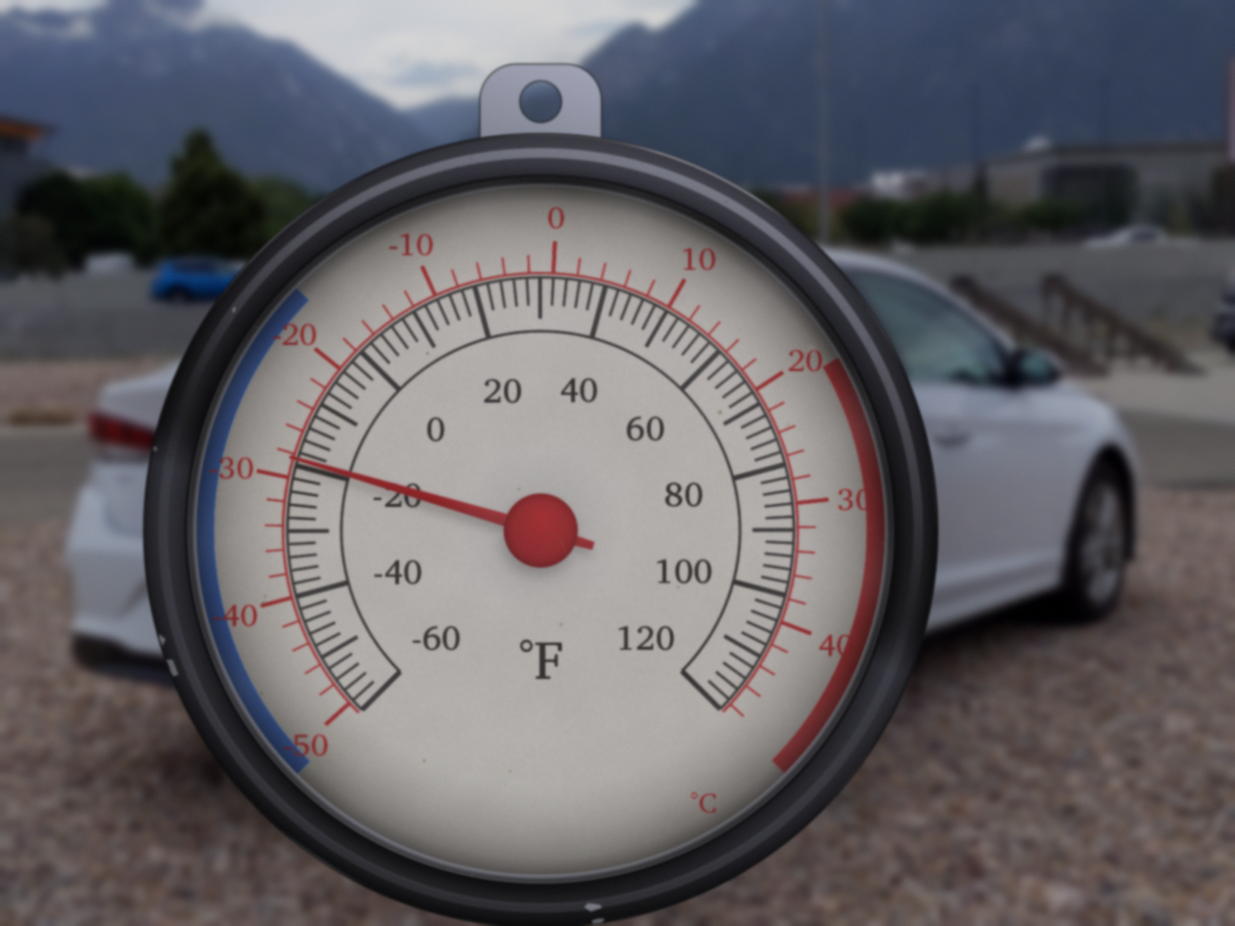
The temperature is -19,°F
